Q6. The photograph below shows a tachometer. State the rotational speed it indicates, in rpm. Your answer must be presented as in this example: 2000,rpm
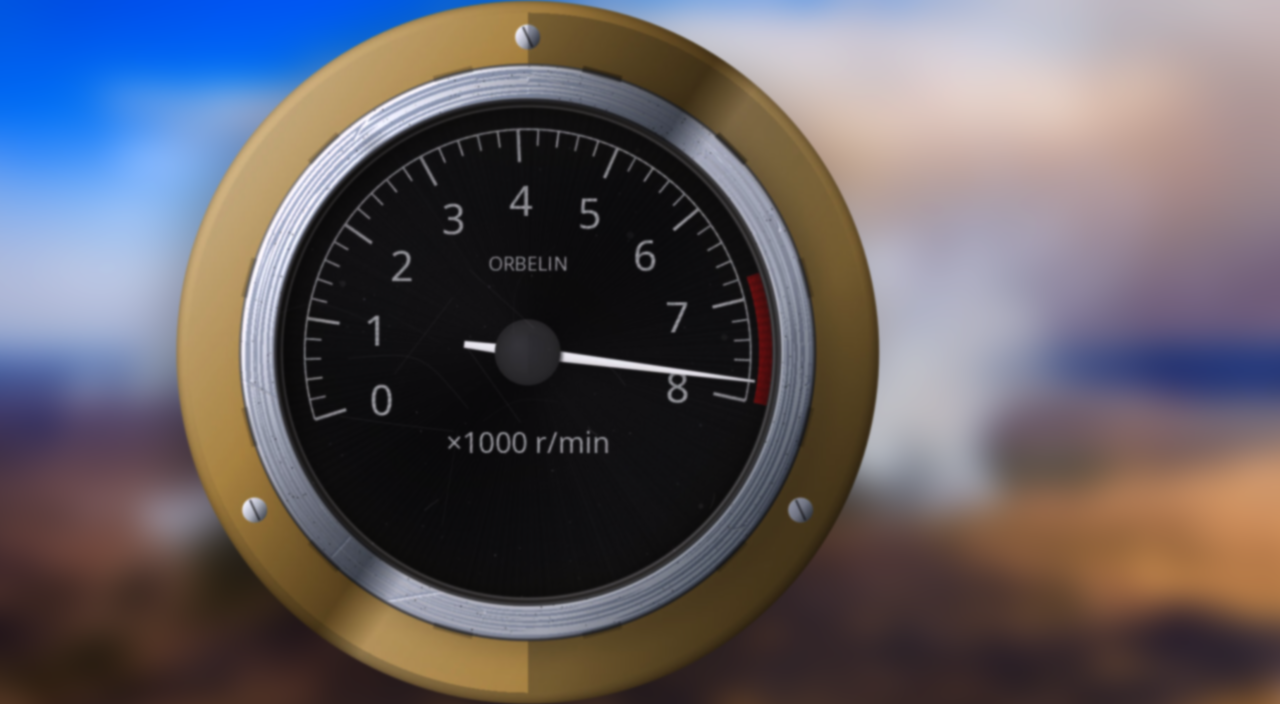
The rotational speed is 7800,rpm
